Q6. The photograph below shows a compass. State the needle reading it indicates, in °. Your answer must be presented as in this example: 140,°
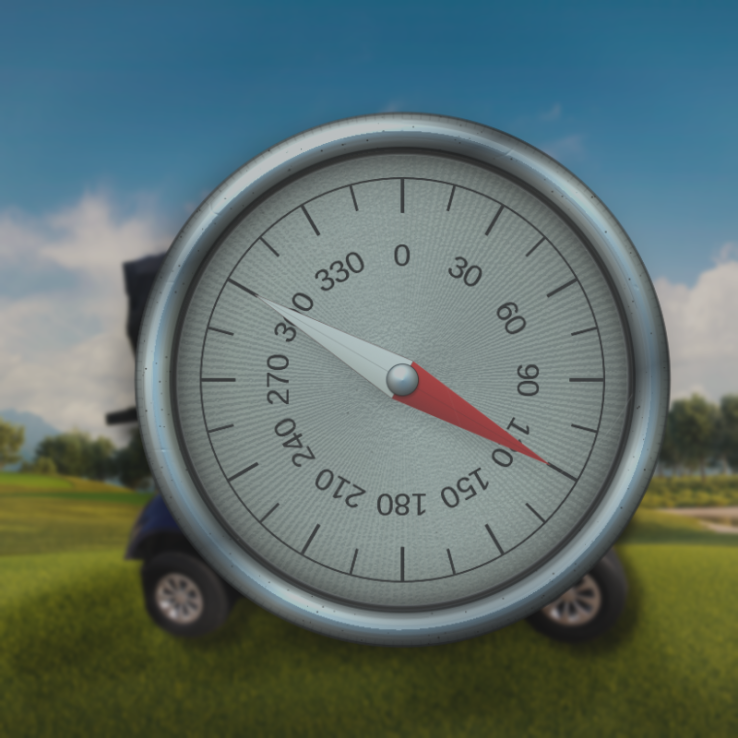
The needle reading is 120,°
